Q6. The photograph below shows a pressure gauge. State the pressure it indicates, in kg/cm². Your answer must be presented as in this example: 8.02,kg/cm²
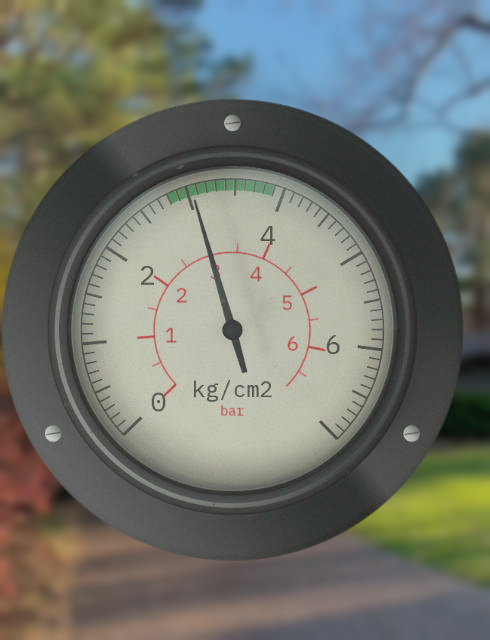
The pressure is 3.05,kg/cm²
